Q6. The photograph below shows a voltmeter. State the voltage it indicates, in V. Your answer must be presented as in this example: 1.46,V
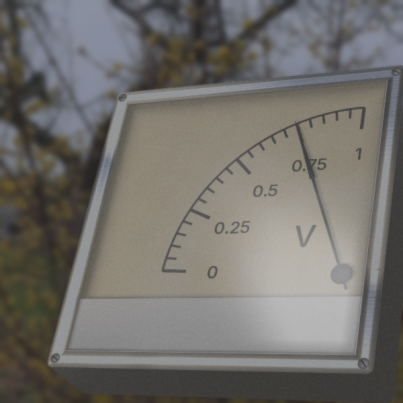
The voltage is 0.75,V
